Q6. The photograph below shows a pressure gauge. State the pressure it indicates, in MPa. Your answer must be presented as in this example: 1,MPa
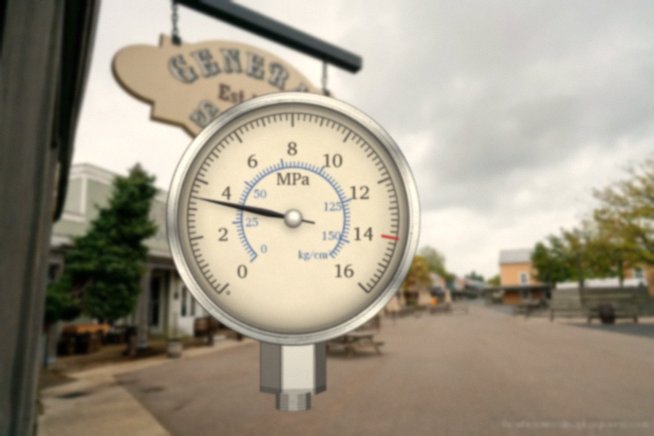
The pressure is 3.4,MPa
